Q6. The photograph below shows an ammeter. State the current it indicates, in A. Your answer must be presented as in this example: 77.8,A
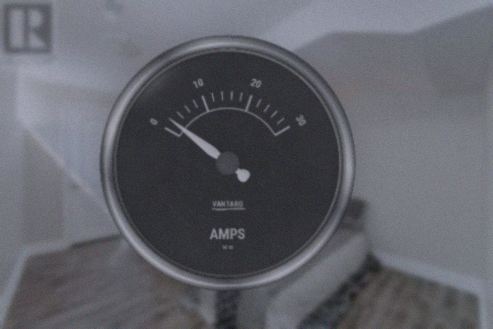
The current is 2,A
